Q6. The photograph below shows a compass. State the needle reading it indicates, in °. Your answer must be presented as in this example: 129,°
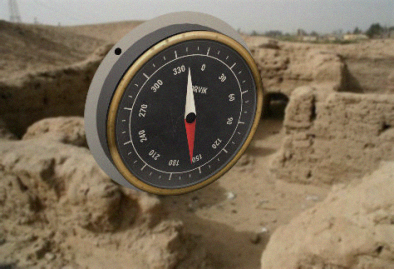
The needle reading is 160,°
